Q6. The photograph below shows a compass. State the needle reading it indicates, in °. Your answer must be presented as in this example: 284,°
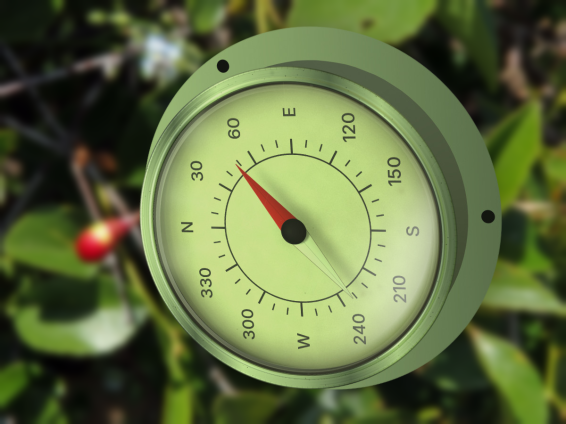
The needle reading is 50,°
